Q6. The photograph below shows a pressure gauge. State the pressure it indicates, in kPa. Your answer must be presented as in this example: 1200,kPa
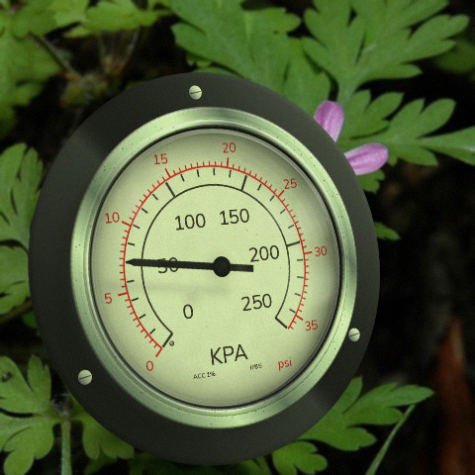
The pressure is 50,kPa
